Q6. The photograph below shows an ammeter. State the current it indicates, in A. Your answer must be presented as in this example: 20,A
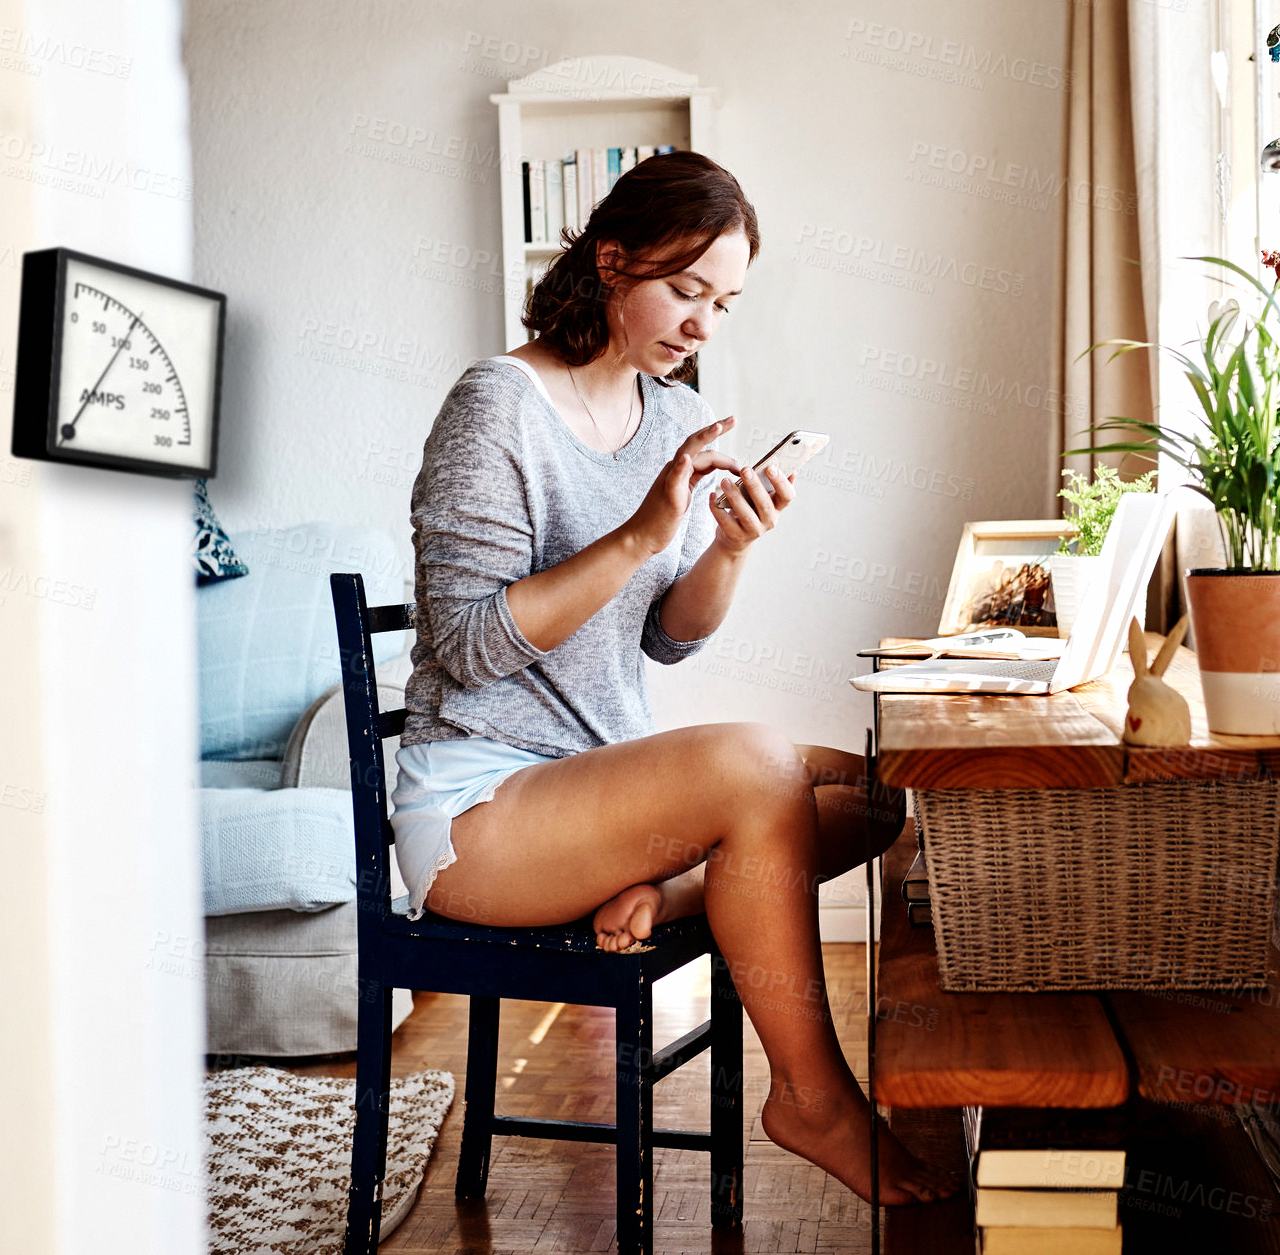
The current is 100,A
